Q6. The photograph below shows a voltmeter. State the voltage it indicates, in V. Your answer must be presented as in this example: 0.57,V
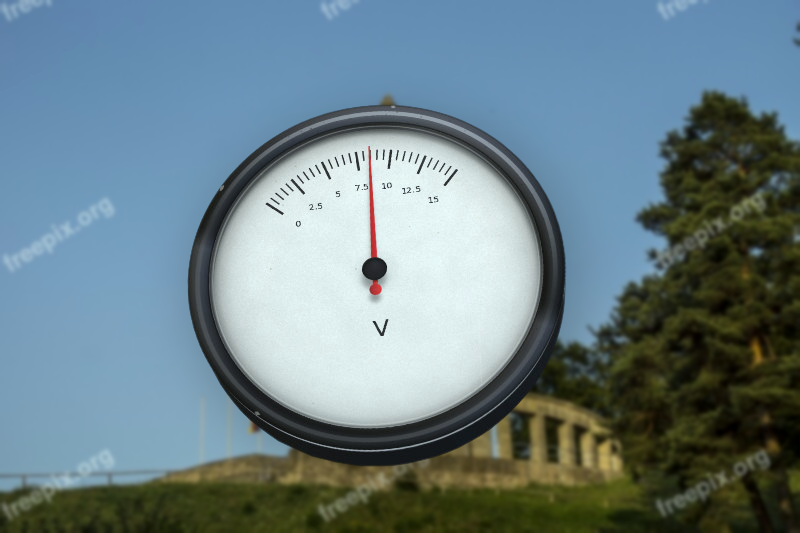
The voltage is 8.5,V
